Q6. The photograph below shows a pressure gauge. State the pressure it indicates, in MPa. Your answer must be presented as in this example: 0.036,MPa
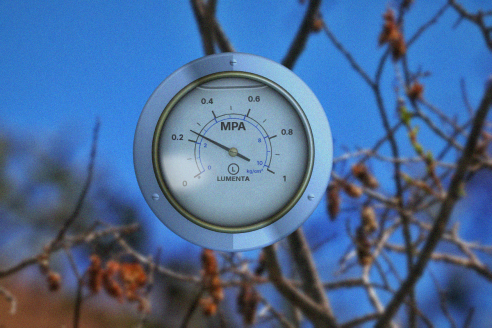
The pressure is 0.25,MPa
